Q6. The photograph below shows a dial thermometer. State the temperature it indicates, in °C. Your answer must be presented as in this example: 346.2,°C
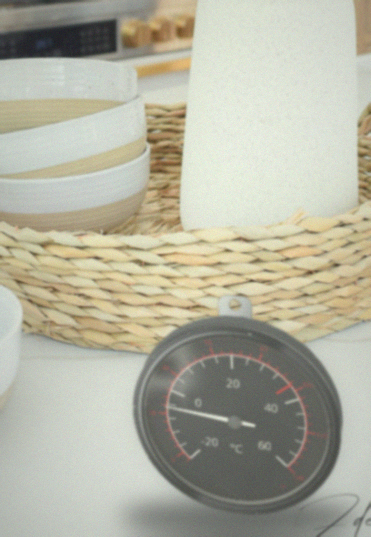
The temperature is -4,°C
